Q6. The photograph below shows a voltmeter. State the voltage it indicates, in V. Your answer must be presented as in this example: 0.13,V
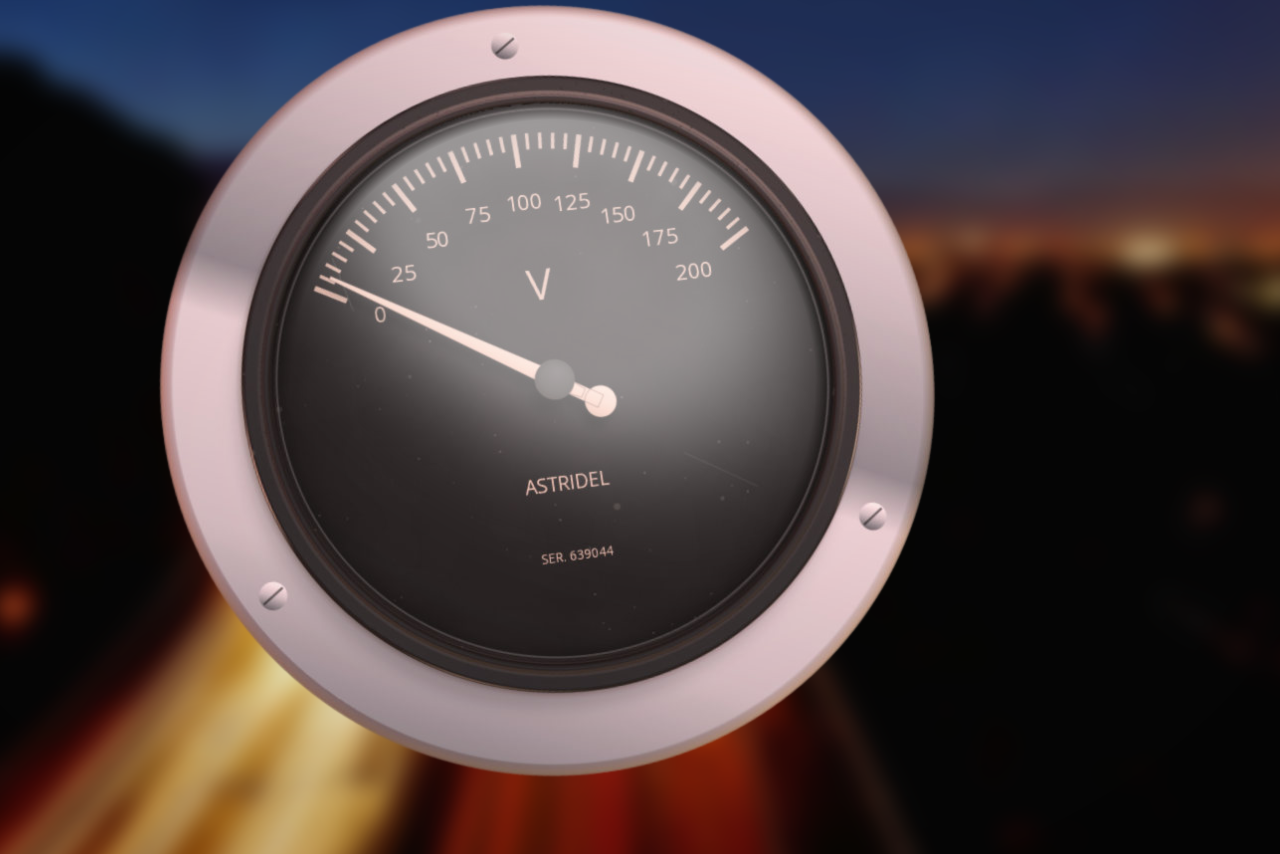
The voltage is 5,V
